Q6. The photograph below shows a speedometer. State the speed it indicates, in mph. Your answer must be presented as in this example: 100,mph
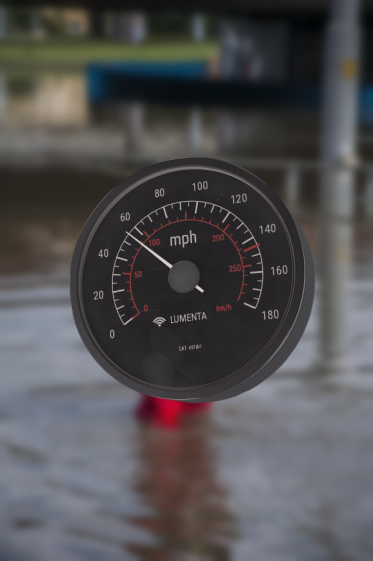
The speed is 55,mph
